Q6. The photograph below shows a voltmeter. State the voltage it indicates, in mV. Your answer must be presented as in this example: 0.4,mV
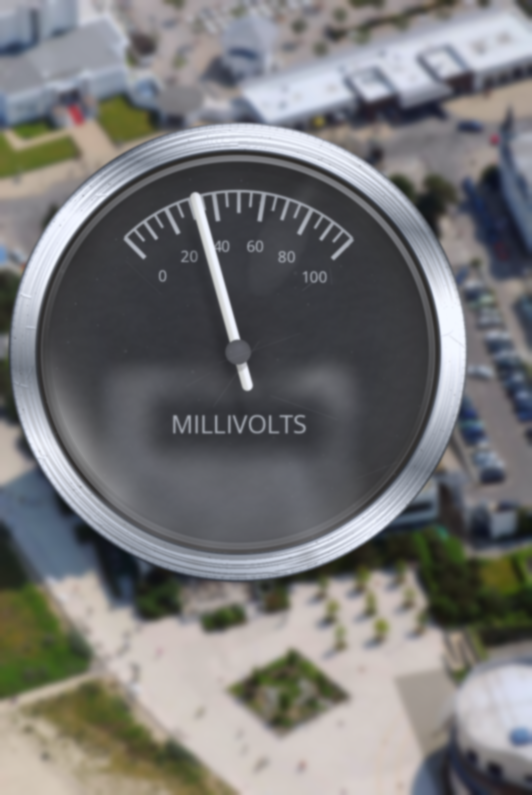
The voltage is 32.5,mV
